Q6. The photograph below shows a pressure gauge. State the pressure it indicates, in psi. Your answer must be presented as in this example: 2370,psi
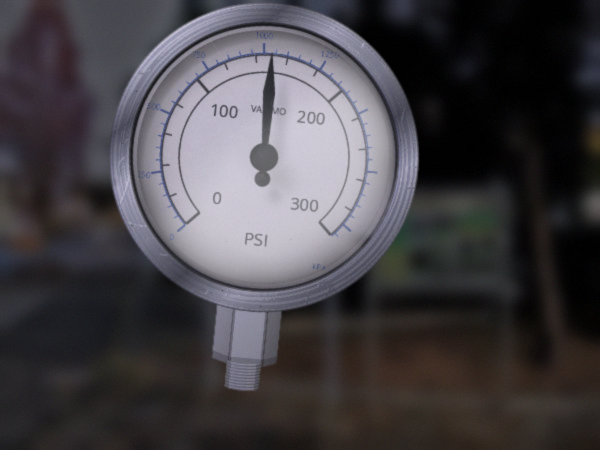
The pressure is 150,psi
